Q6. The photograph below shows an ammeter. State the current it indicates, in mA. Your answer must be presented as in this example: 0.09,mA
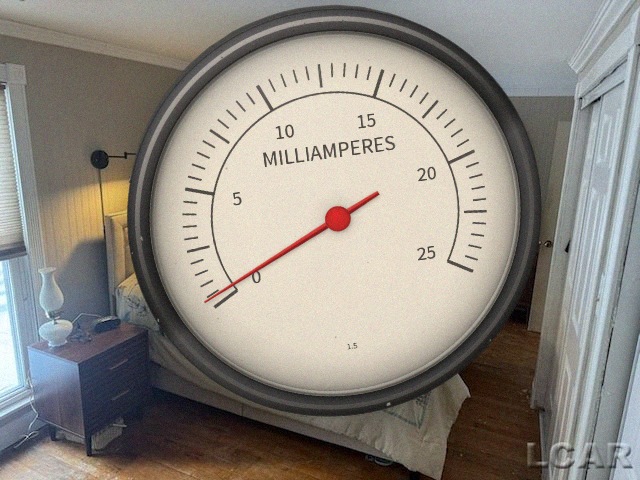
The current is 0.5,mA
